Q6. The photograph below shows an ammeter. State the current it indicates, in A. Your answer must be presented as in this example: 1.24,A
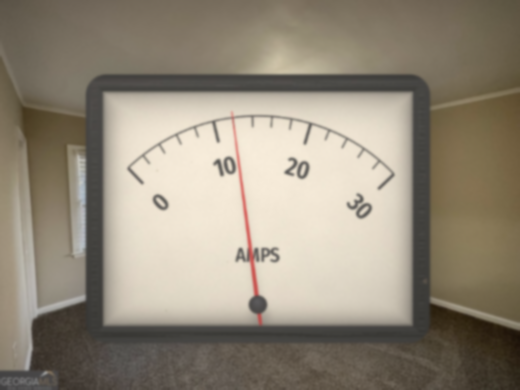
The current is 12,A
